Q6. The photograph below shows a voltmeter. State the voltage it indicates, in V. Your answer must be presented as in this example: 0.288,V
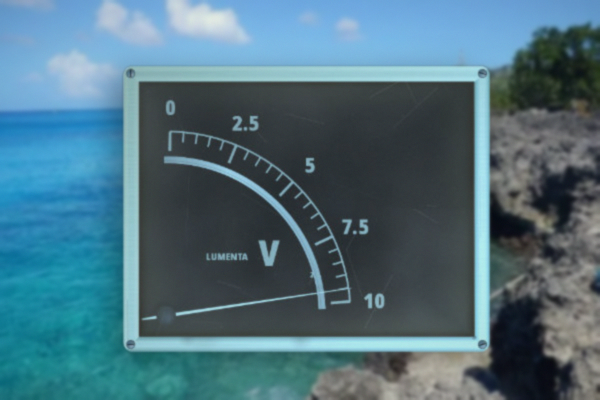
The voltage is 9.5,V
